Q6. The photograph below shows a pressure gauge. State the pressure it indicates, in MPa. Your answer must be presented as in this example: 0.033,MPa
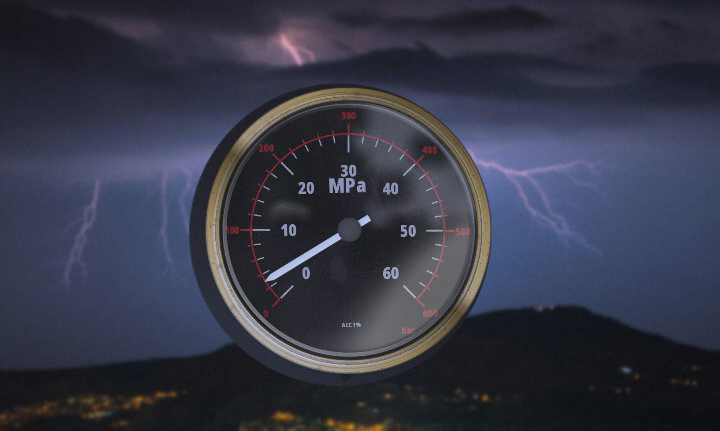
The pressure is 3,MPa
